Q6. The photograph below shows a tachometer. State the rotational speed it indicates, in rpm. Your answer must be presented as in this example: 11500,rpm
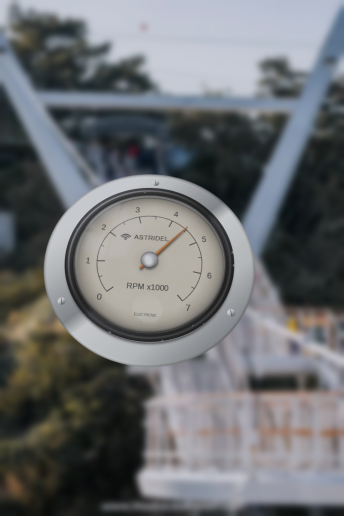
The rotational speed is 4500,rpm
